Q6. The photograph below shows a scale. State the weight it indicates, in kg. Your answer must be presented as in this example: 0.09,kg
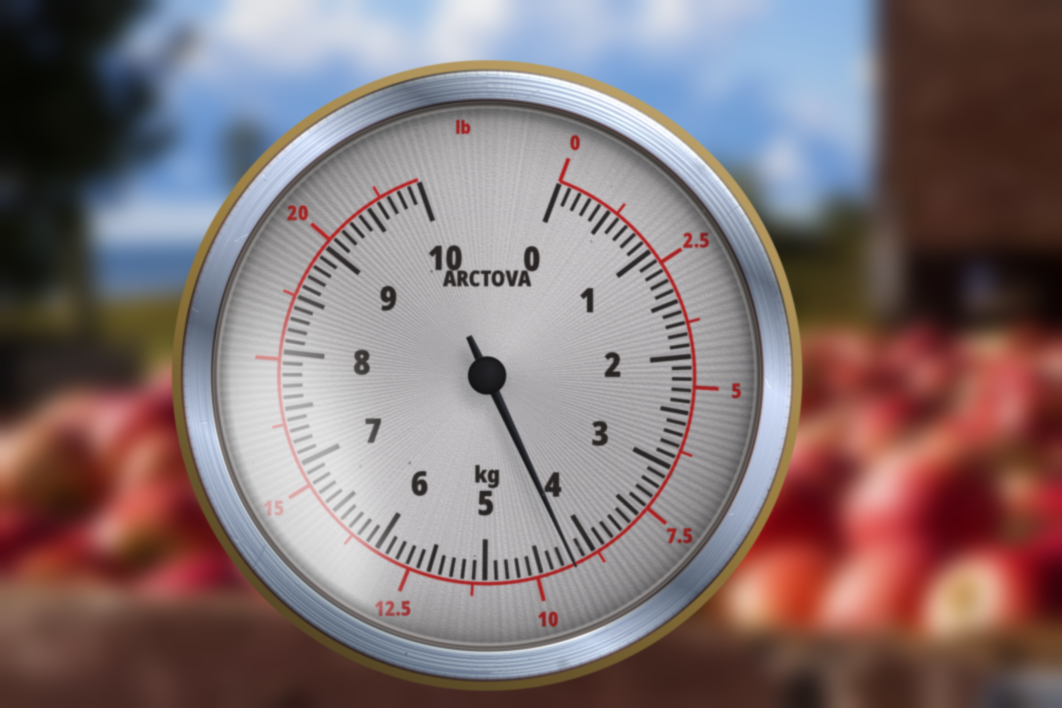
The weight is 4.2,kg
